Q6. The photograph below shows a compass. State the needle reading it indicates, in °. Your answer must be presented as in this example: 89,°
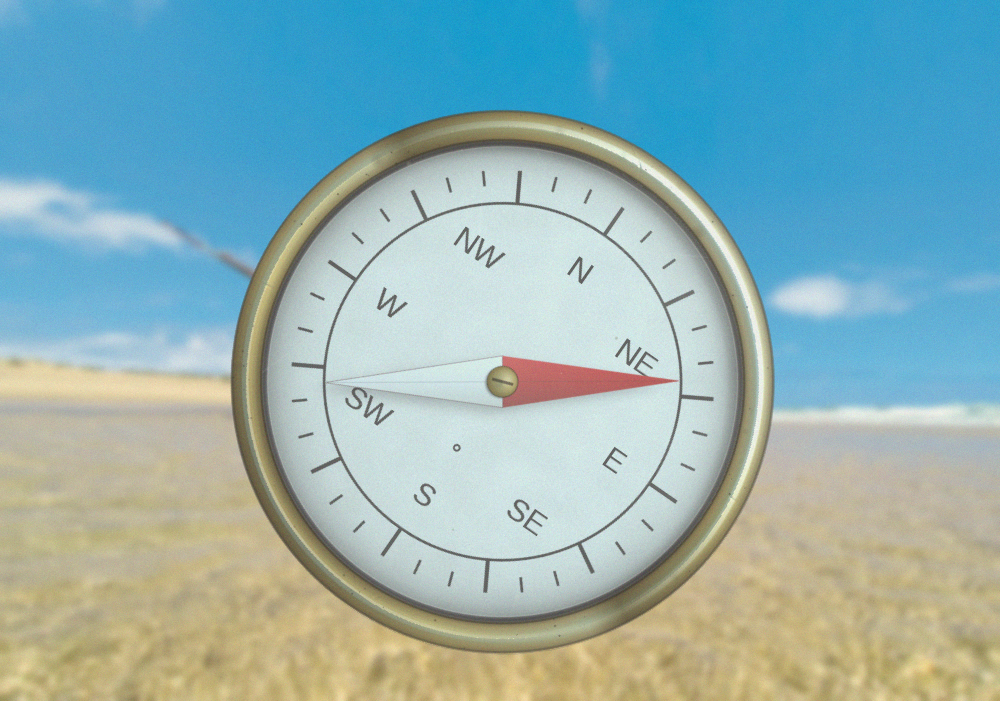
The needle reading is 55,°
